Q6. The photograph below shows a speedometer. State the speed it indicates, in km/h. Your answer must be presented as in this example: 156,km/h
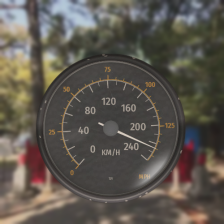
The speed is 225,km/h
